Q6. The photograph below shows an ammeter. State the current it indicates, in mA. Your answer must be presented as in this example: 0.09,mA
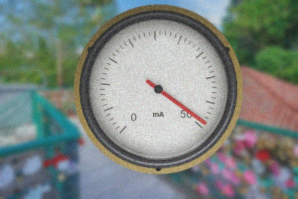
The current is 49,mA
